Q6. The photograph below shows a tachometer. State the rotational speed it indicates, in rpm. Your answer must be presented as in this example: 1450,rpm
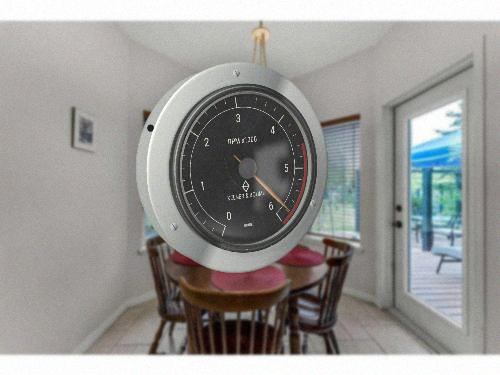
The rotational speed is 5800,rpm
